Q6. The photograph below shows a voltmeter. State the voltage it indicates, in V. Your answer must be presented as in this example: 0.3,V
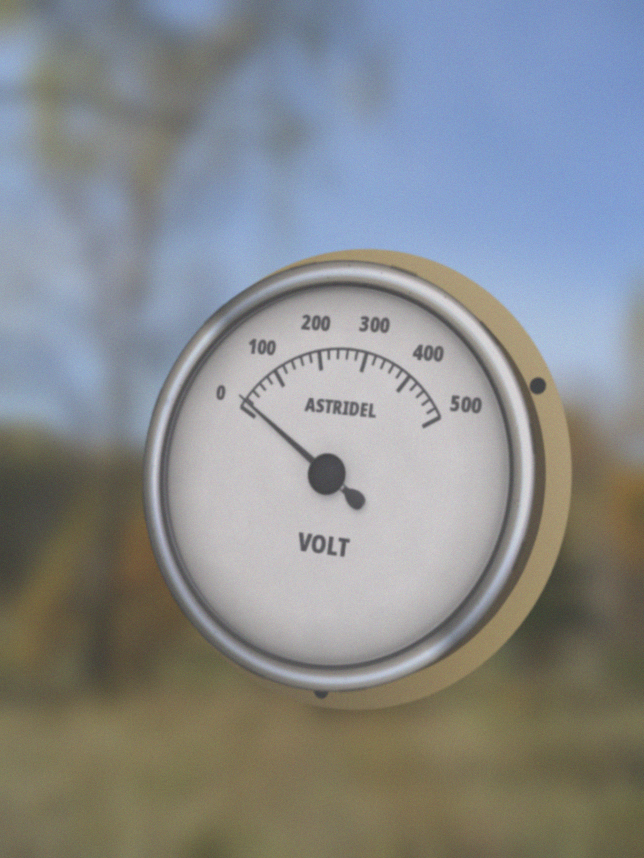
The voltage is 20,V
